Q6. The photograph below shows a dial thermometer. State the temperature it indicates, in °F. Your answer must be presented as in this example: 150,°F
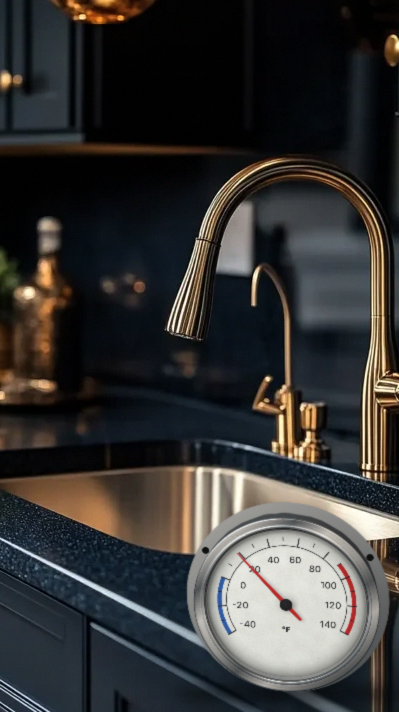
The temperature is 20,°F
